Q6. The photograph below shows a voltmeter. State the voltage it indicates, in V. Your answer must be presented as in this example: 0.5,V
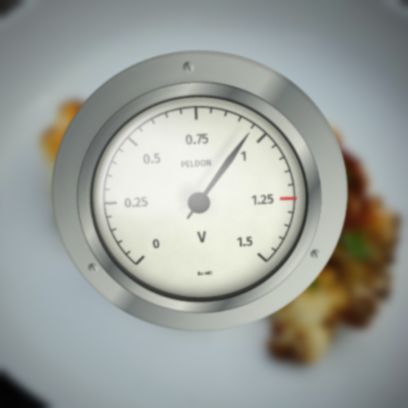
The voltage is 0.95,V
